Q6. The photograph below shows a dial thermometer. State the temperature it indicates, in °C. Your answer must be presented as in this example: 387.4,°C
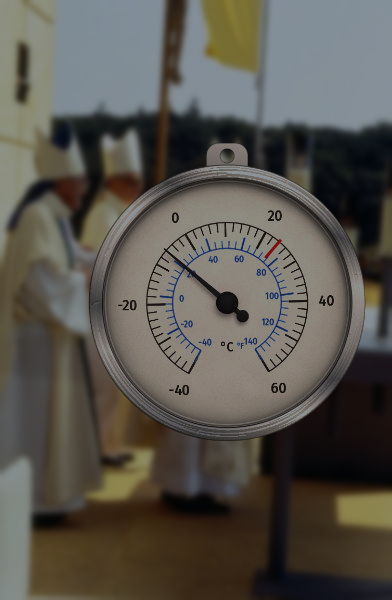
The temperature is -6,°C
